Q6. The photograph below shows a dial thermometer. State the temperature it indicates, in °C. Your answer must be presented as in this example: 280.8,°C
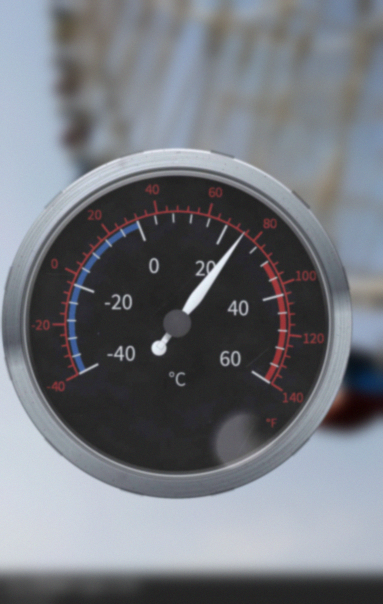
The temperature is 24,°C
